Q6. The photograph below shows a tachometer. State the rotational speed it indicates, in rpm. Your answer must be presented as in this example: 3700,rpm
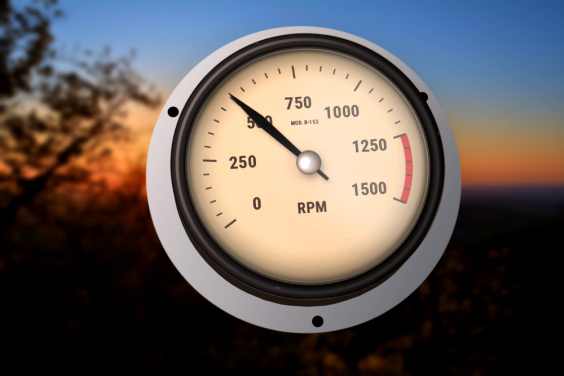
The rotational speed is 500,rpm
